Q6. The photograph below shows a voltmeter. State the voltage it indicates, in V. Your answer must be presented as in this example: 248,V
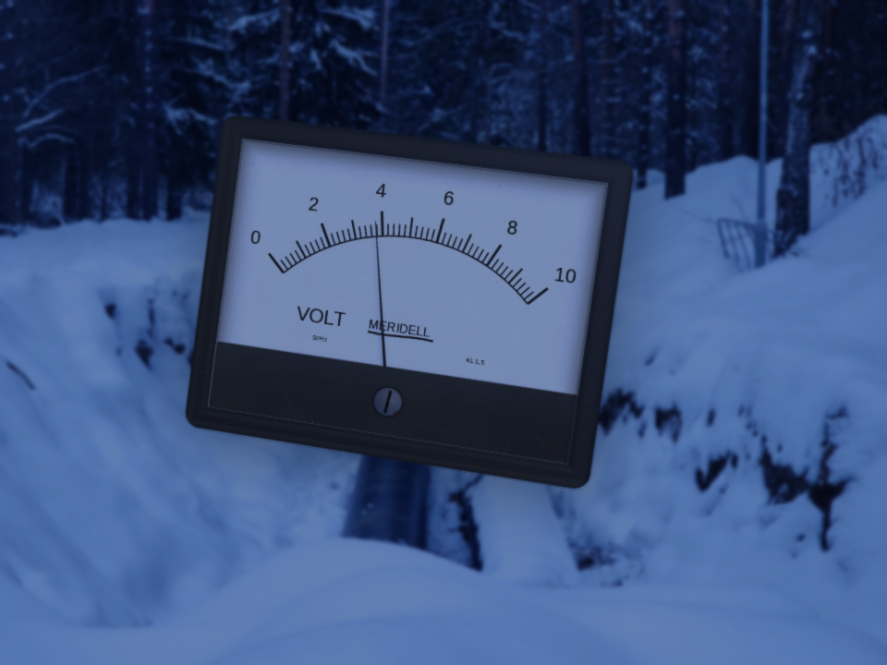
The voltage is 3.8,V
